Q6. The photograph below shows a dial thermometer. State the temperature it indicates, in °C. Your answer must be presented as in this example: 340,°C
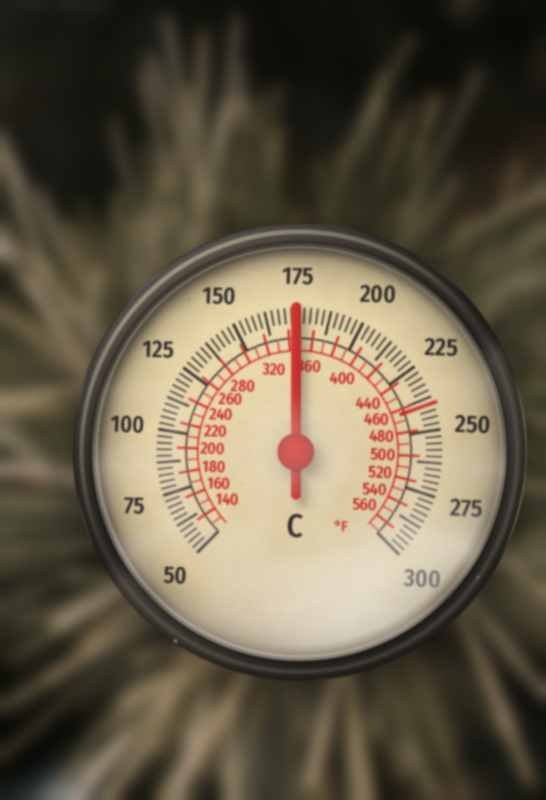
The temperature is 175,°C
